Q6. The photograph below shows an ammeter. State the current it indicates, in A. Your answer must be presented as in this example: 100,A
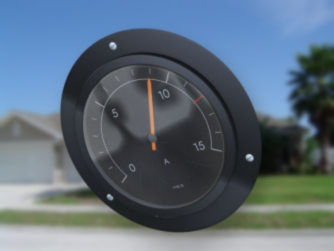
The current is 9,A
